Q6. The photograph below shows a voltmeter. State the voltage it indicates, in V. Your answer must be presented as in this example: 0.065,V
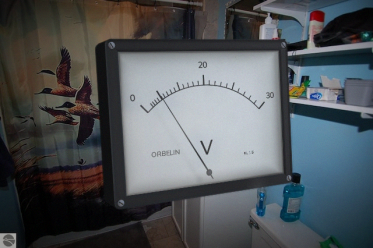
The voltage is 10,V
